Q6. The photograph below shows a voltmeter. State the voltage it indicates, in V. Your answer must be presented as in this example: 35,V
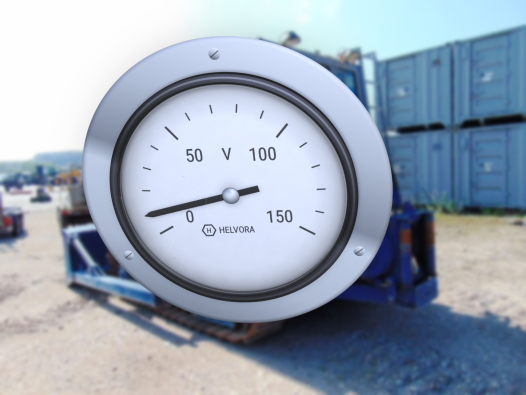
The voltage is 10,V
